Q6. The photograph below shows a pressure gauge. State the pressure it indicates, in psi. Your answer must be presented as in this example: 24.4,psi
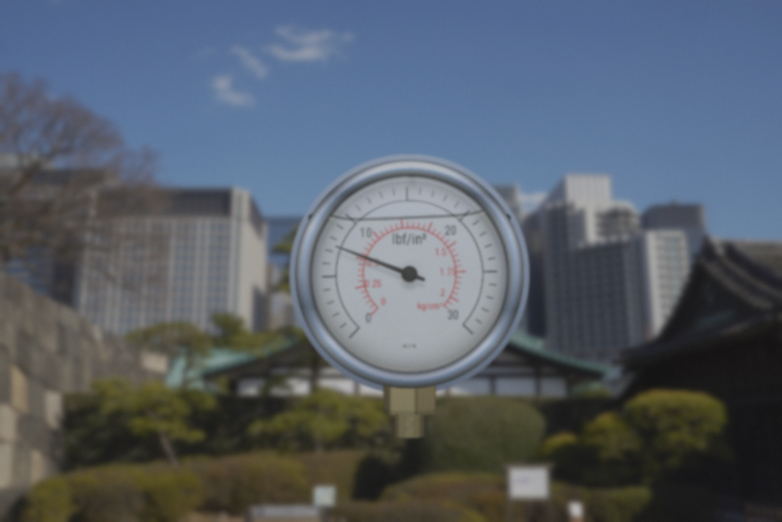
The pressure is 7.5,psi
